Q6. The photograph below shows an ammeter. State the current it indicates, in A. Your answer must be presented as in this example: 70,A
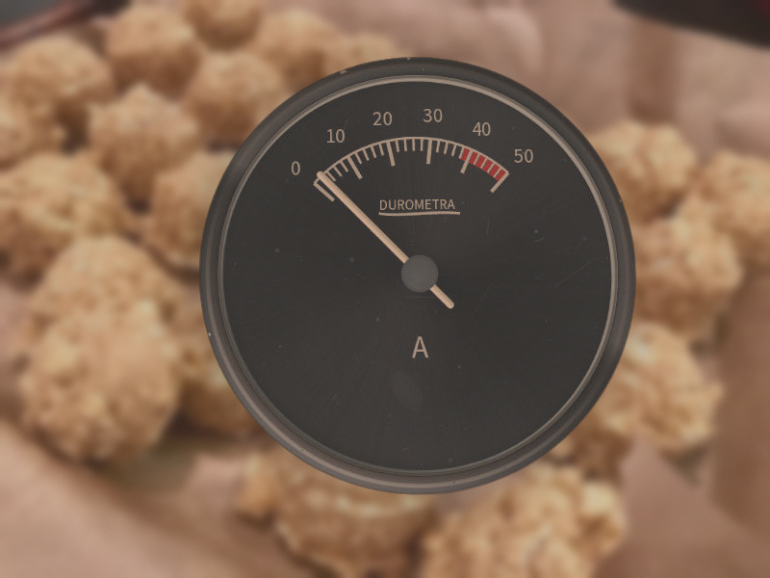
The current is 2,A
